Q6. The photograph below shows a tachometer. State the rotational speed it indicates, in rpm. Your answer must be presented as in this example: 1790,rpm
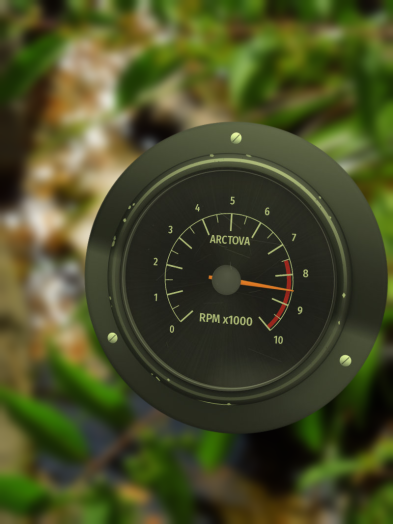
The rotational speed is 8500,rpm
